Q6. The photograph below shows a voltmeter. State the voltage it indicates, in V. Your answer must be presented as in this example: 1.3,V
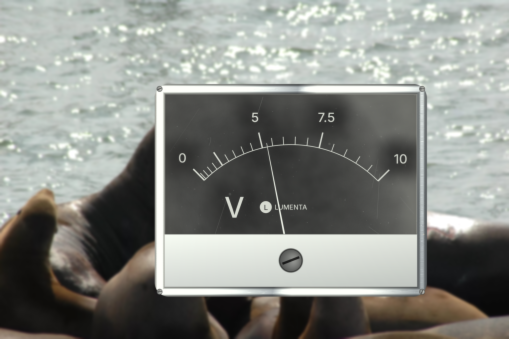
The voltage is 5.25,V
